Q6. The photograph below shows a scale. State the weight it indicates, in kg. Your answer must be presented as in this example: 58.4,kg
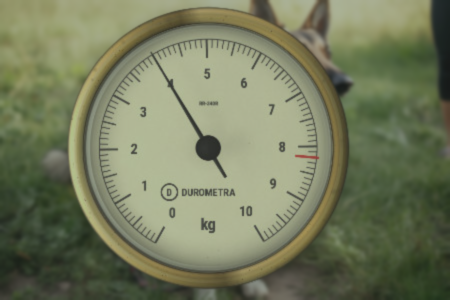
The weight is 4,kg
